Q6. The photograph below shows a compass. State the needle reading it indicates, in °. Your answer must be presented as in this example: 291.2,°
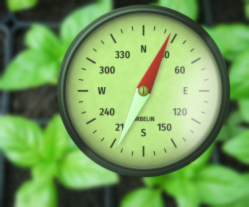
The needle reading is 25,°
